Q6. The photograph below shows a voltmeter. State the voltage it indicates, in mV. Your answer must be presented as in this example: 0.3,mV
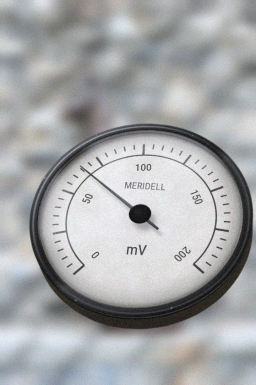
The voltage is 65,mV
